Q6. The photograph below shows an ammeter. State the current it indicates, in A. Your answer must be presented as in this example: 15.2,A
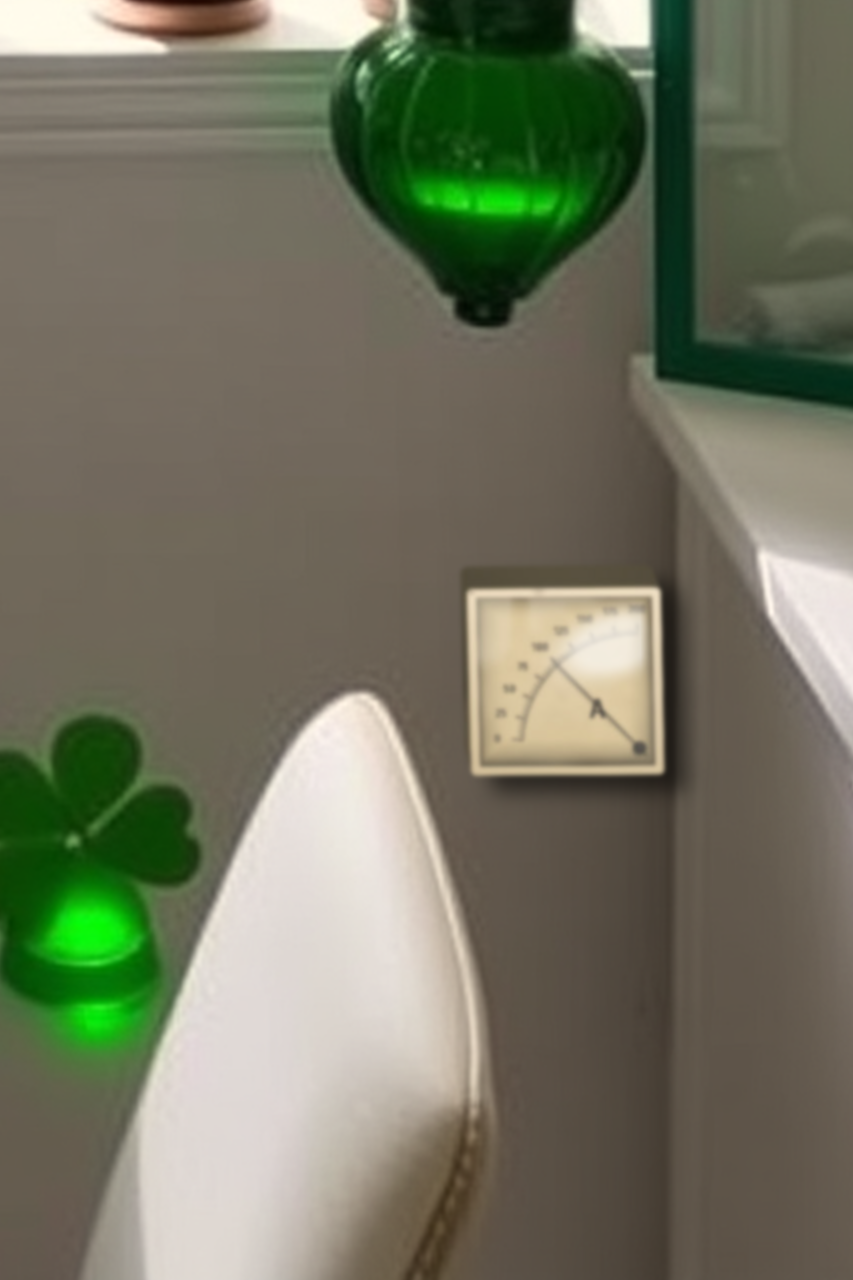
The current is 100,A
